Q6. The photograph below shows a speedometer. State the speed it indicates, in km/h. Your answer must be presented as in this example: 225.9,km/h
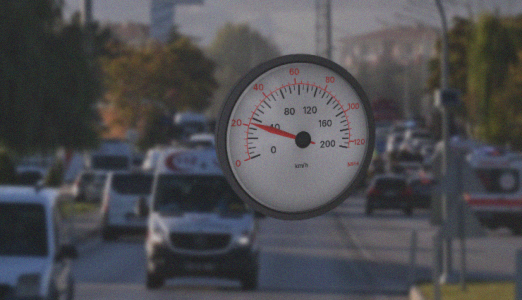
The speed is 35,km/h
